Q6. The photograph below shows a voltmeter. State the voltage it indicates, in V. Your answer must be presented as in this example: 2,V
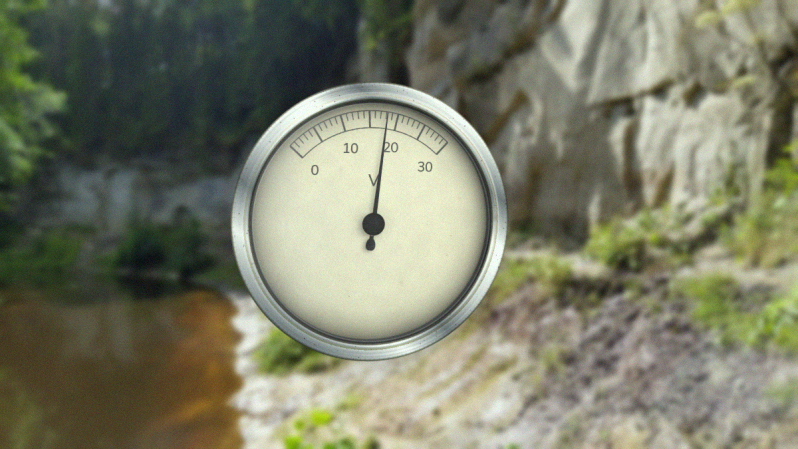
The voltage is 18,V
